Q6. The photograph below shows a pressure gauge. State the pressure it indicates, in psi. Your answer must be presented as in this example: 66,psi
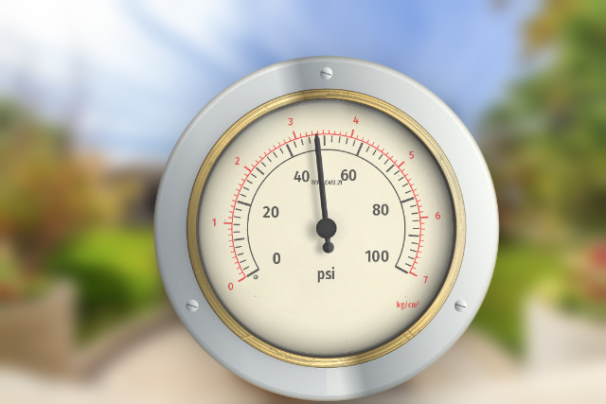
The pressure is 48,psi
